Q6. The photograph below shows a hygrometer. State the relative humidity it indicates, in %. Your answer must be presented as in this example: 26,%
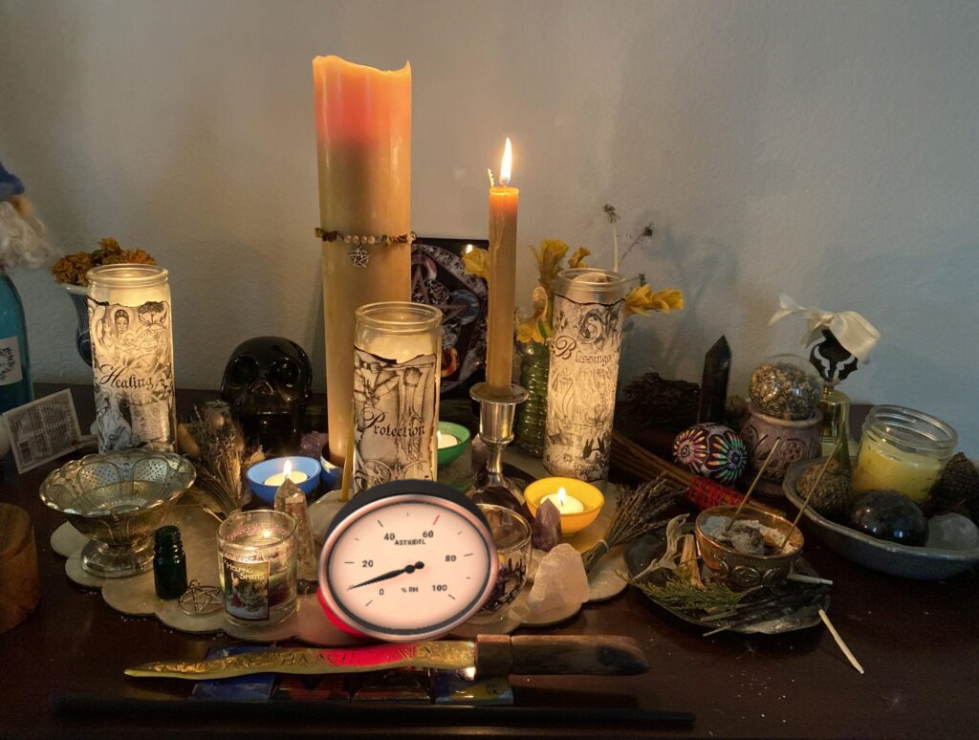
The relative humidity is 10,%
